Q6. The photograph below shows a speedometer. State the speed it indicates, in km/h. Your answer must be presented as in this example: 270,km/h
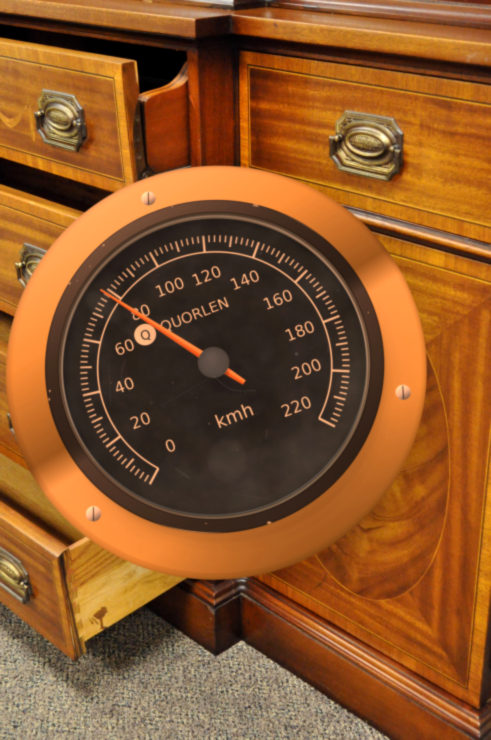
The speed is 78,km/h
